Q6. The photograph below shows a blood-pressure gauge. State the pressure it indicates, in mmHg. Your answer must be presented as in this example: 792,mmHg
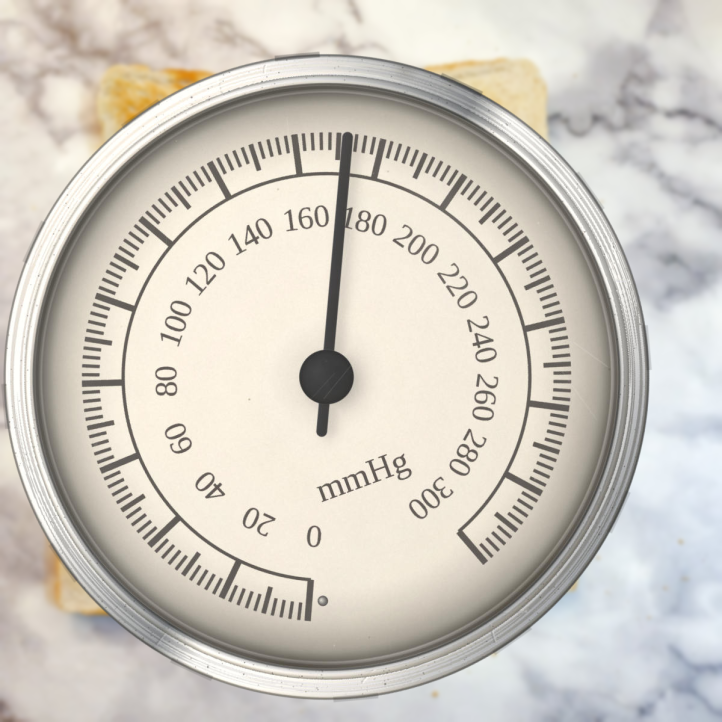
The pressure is 172,mmHg
